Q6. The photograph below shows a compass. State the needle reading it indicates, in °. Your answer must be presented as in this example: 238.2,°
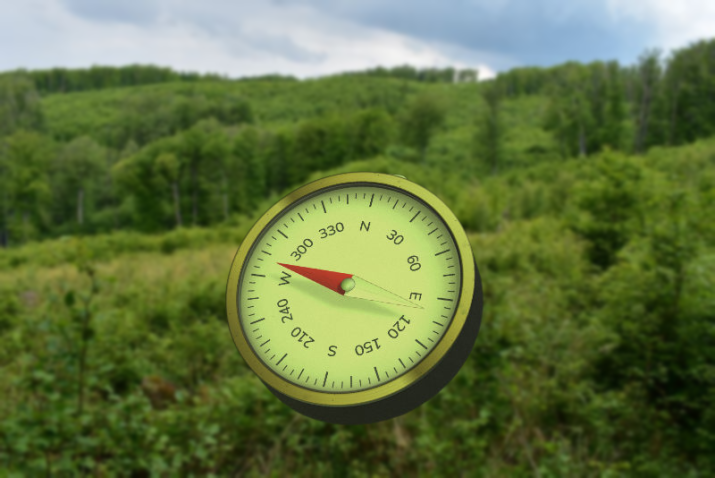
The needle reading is 280,°
